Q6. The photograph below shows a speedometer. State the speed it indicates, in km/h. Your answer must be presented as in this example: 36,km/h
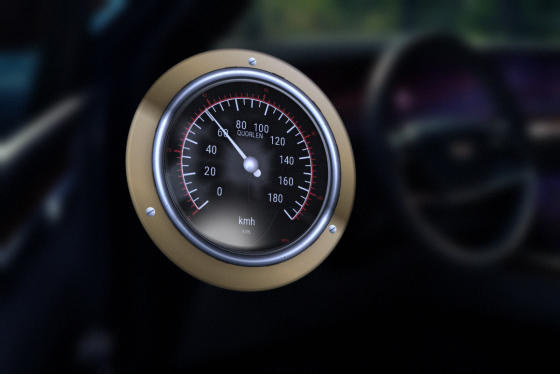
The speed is 60,km/h
